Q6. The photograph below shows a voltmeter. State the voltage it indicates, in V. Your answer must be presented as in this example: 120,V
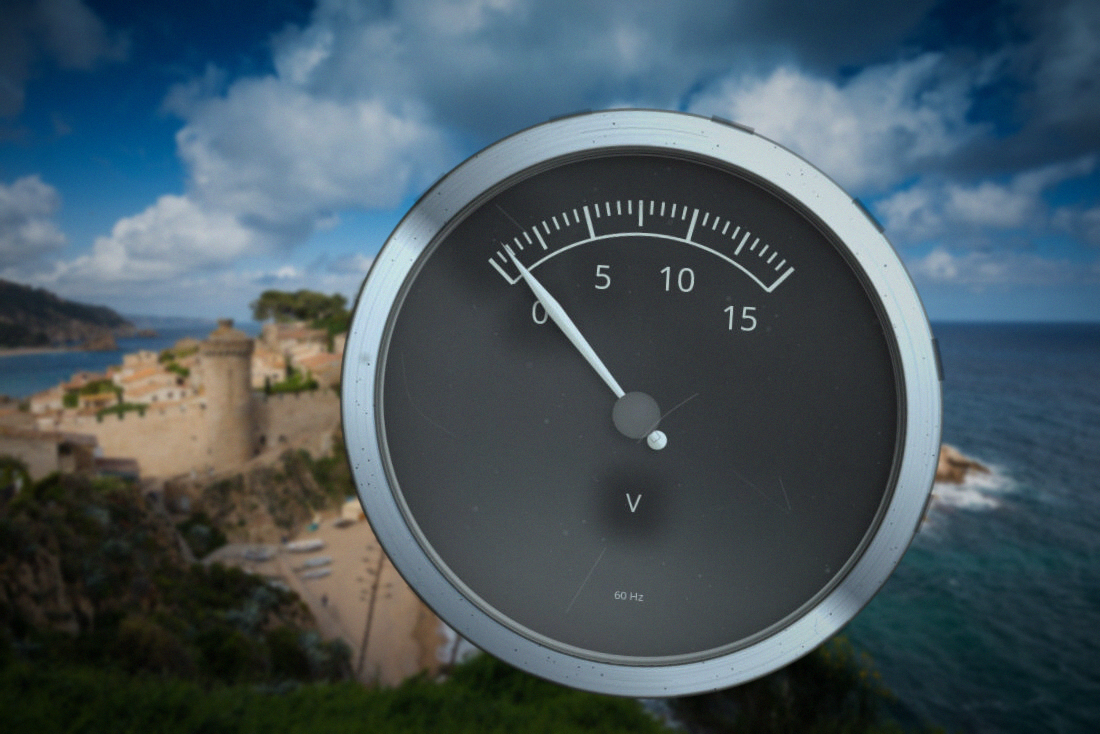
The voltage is 1,V
